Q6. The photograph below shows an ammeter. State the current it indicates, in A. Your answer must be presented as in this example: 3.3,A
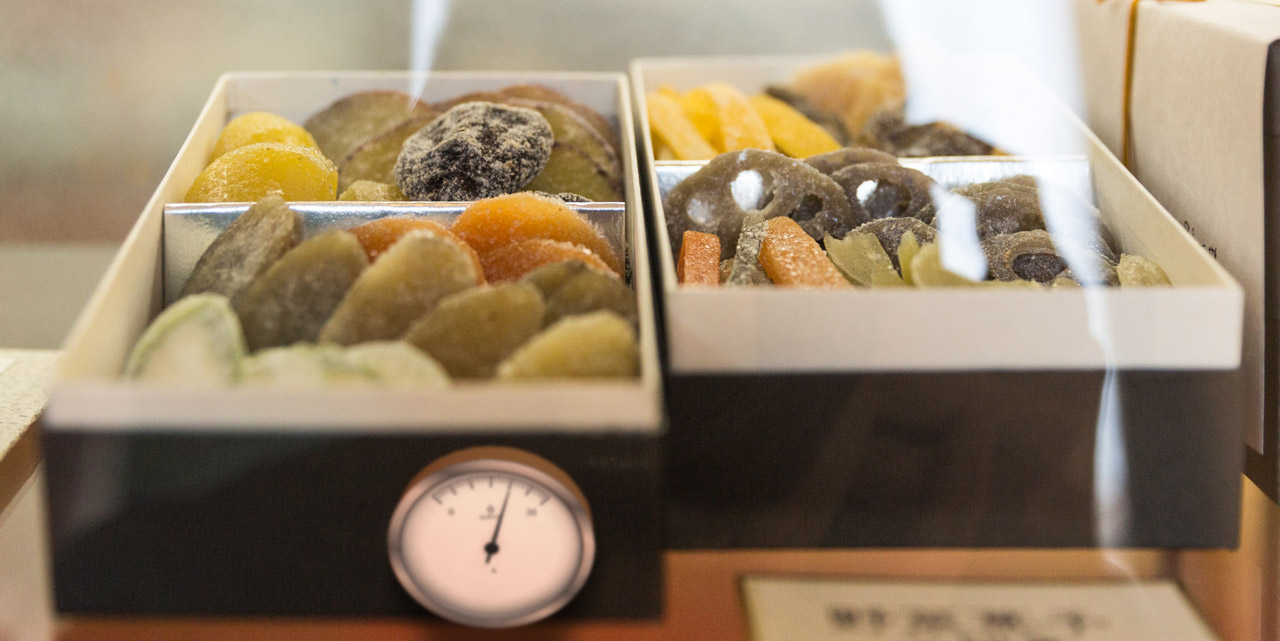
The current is 20,A
